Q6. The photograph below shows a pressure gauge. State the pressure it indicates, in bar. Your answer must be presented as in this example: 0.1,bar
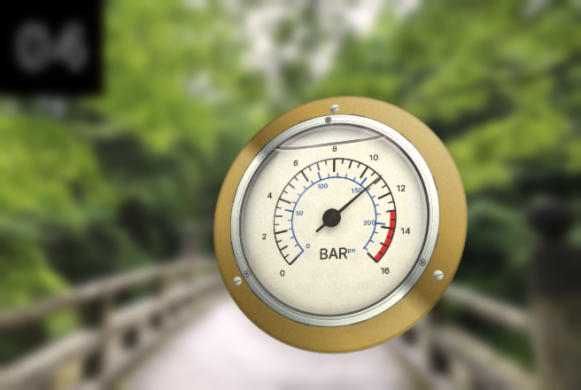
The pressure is 11,bar
